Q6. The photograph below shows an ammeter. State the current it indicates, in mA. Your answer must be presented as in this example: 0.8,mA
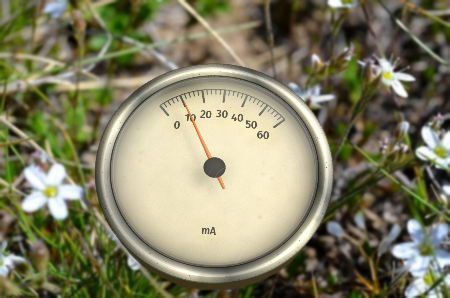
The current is 10,mA
